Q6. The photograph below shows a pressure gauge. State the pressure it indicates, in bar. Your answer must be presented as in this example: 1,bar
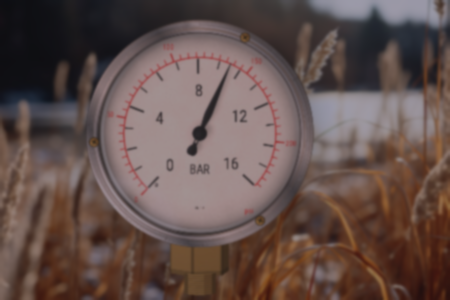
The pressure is 9.5,bar
